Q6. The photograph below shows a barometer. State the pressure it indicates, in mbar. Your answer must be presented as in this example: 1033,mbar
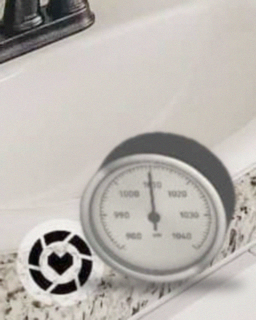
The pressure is 1010,mbar
